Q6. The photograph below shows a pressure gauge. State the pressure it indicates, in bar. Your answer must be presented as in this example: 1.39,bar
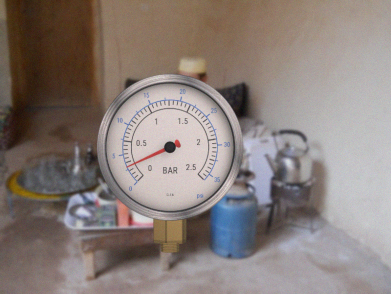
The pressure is 0.2,bar
